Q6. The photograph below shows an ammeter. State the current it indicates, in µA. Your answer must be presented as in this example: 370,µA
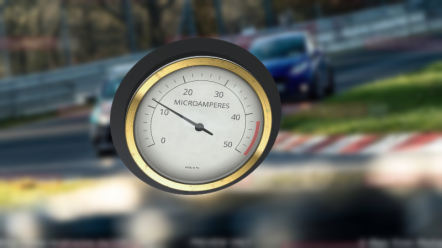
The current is 12,µA
